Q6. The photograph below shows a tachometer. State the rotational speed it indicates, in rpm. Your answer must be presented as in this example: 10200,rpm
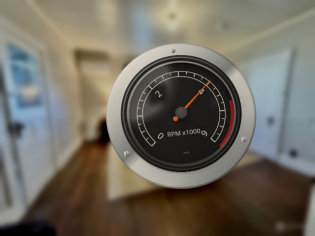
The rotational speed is 4000,rpm
